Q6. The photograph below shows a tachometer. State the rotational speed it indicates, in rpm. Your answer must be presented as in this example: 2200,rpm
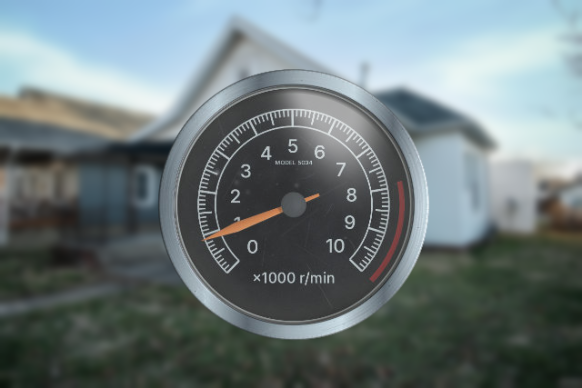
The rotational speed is 900,rpm
